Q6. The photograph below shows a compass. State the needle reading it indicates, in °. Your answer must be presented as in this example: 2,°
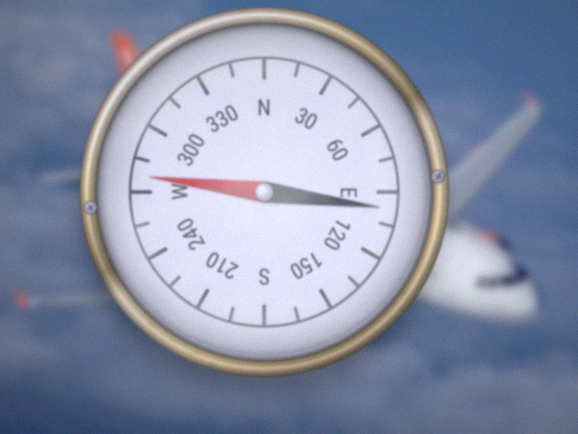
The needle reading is 277.5,°
